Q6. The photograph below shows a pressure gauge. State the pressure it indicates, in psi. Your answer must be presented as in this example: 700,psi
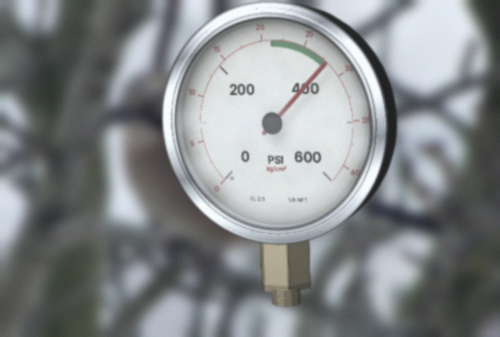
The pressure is 400,psi
